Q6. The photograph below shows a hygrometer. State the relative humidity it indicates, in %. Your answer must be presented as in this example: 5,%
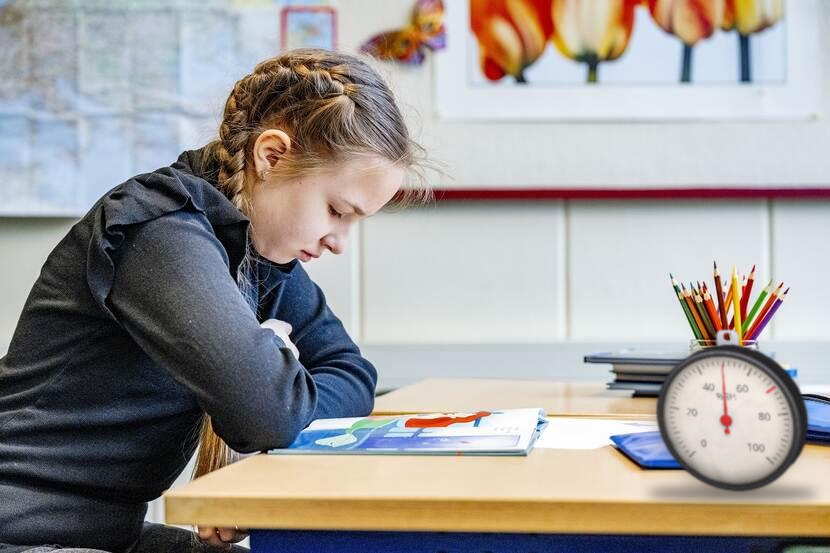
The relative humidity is 50,%
